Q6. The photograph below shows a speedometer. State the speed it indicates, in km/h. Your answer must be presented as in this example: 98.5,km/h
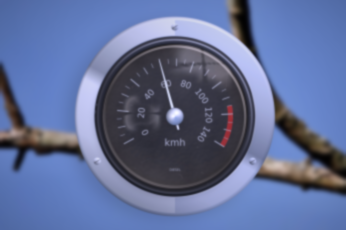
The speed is 60,km/h
